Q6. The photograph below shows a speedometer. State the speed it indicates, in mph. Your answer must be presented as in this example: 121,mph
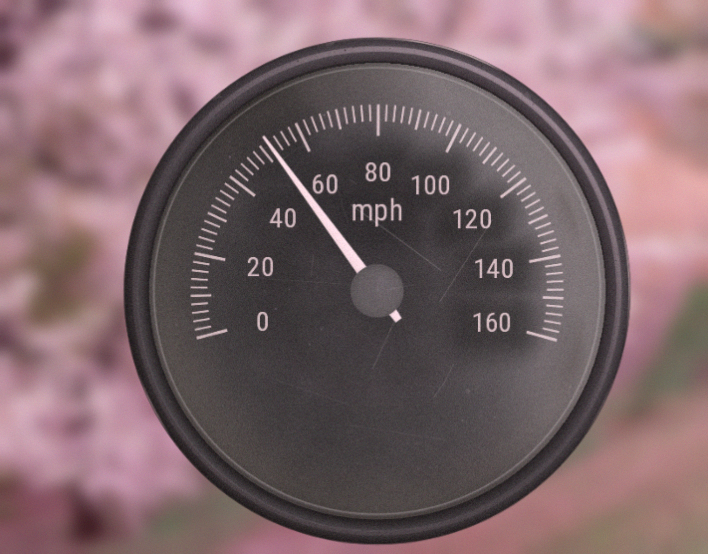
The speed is 52,mph
